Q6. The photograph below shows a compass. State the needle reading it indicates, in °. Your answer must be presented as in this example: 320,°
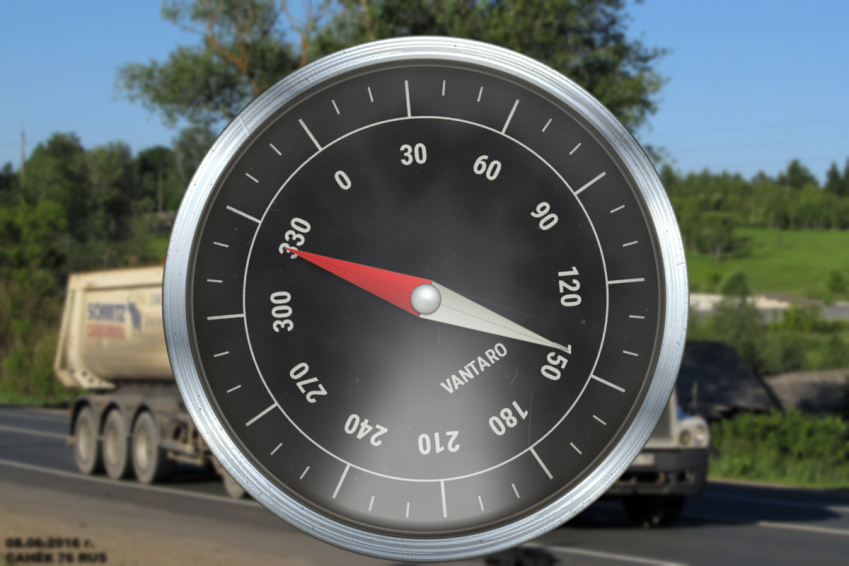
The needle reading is 325,°
